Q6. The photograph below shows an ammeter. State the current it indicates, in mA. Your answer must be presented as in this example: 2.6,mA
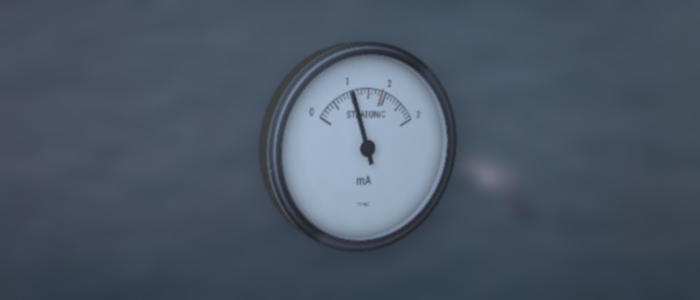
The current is 1,mA
